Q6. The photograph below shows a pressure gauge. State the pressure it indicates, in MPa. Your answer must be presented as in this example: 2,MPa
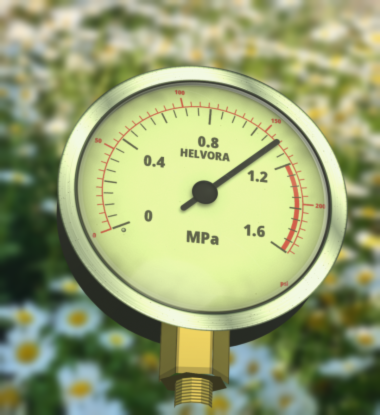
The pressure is 1.1,MPa
